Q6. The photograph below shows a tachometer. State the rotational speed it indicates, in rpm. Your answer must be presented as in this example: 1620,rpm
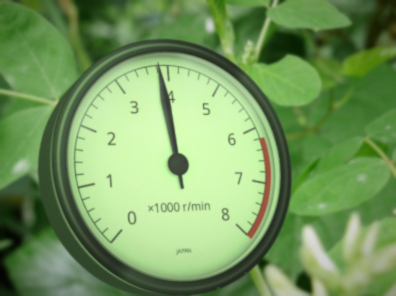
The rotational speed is 3800,rpm
